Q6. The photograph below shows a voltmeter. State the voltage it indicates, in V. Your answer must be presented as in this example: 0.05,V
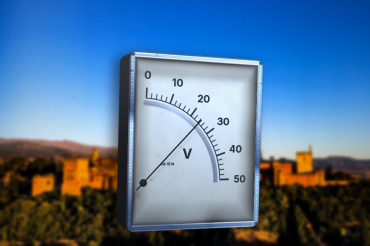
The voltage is 24,V
